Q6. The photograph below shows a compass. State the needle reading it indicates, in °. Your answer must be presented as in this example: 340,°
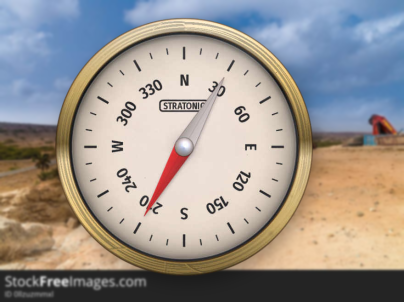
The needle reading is 210,°
